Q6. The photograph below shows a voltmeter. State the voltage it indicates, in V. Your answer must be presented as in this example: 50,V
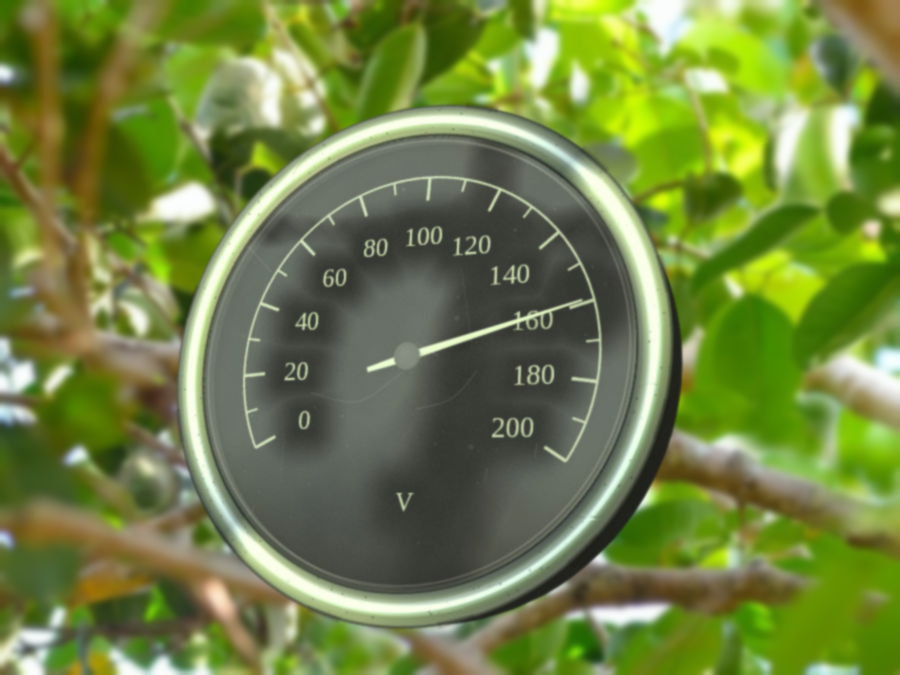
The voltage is 160,V
